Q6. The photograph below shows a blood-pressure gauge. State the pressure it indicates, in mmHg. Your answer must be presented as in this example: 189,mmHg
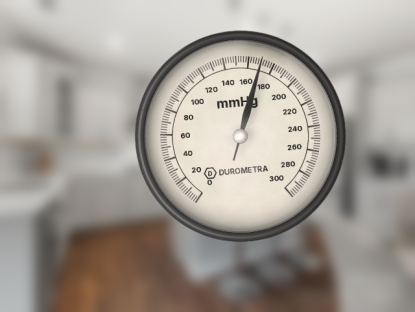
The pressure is 170,mmHg
